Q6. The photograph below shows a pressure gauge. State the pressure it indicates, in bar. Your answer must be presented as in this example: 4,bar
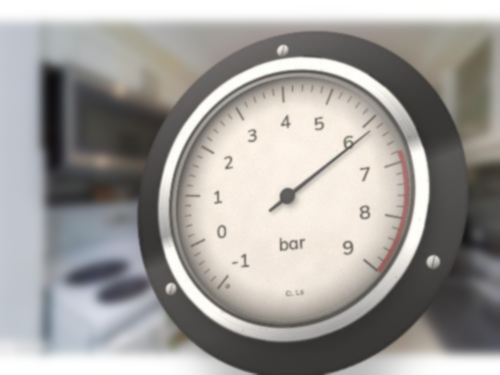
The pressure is 6.2,bar
